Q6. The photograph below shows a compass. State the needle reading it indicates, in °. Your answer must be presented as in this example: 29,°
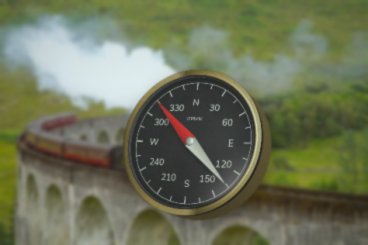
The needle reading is 315,°
